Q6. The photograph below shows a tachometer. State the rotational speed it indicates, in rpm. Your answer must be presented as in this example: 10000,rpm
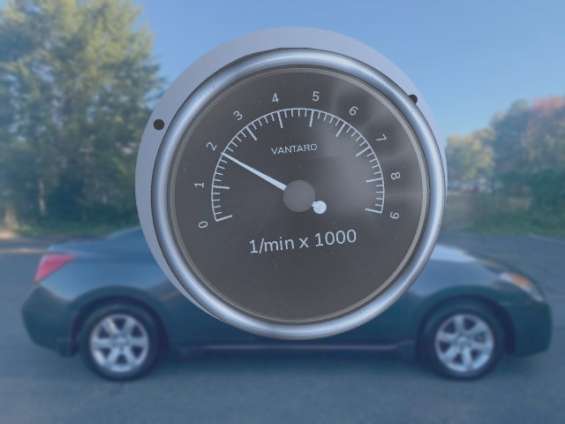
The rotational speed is 2000,rpm
